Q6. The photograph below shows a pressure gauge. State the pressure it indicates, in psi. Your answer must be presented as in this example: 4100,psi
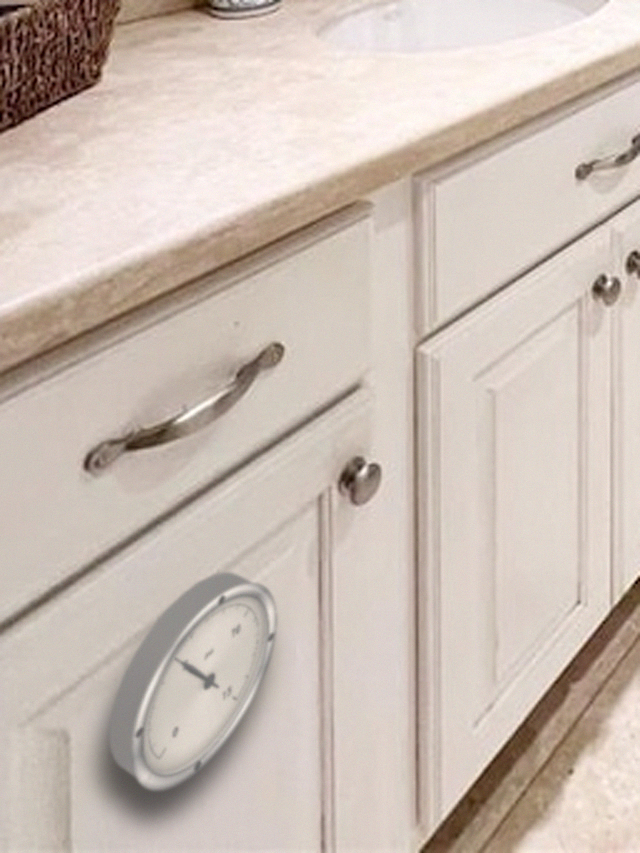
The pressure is 5,psi
